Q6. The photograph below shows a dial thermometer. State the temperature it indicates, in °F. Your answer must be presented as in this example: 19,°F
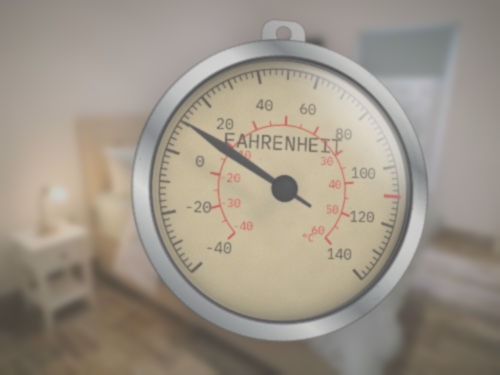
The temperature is 10,°F
